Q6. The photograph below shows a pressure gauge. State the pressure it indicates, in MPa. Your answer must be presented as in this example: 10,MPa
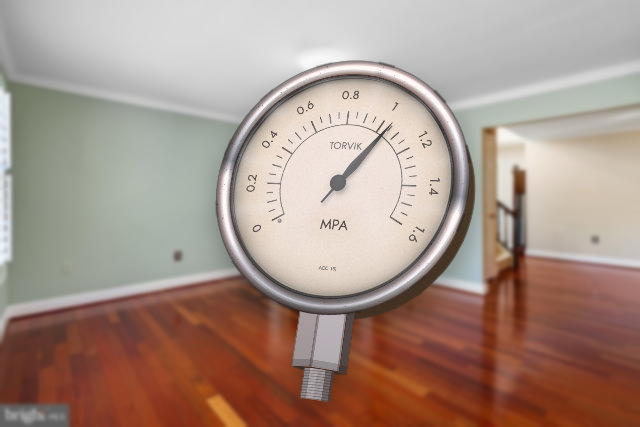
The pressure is 1.05,MPa
